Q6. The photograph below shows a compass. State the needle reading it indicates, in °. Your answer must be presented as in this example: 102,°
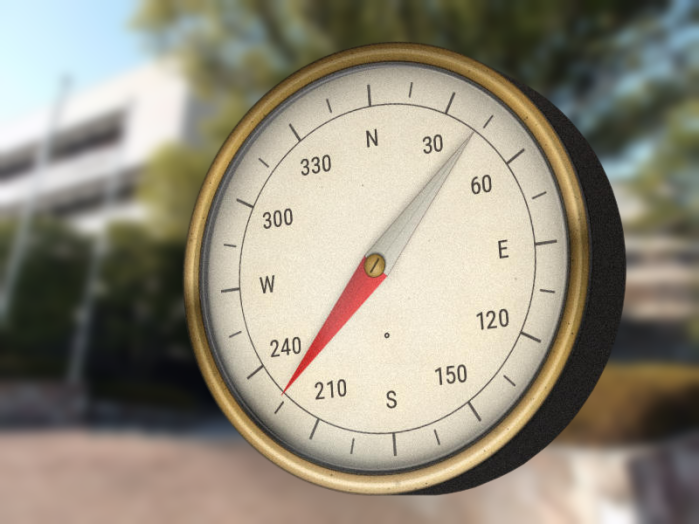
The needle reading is 225,°
